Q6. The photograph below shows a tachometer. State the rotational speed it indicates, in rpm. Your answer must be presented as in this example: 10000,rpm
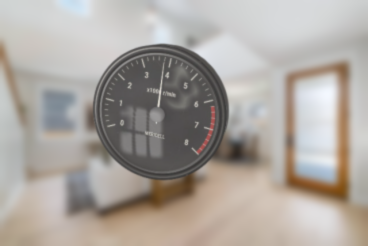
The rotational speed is 3800,rpm
